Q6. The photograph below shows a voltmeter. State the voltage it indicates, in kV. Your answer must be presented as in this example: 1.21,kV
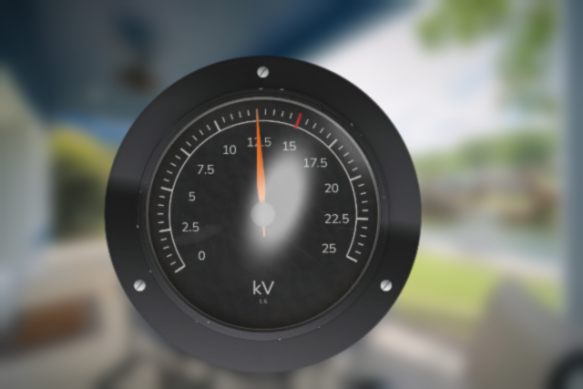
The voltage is 12.5,kV
